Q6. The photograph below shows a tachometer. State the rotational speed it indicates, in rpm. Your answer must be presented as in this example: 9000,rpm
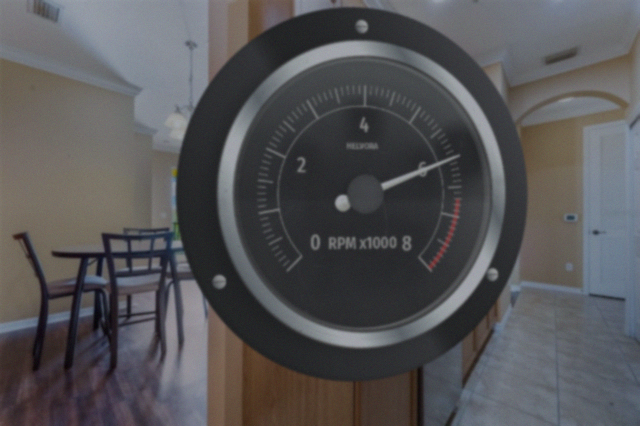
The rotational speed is 6000,rpm
